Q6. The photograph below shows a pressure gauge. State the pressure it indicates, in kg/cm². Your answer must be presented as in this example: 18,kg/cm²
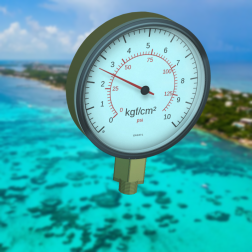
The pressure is 2.6,kg/cm²
